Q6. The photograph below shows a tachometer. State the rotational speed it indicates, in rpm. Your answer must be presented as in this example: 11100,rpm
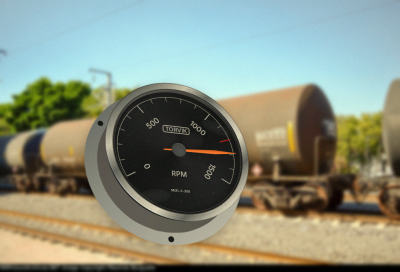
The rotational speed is 1300,rpm
